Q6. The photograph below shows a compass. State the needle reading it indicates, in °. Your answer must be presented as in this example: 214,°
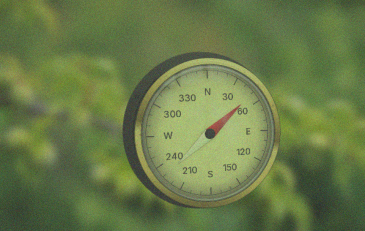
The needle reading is 50,°
